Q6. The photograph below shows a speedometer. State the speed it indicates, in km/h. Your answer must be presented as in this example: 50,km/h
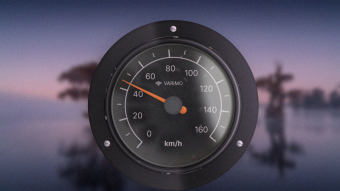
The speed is 45,km/h
